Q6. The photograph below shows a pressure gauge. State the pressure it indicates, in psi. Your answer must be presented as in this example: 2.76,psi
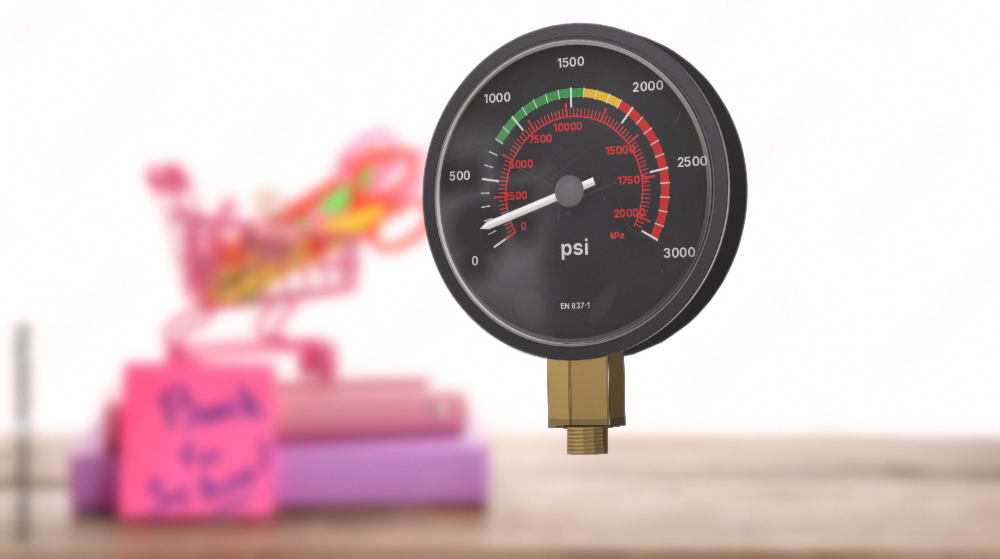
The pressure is 150,psi
